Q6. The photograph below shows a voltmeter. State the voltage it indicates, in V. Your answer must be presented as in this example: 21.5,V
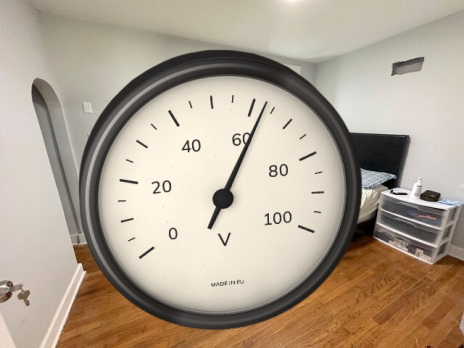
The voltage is 62.5,V
